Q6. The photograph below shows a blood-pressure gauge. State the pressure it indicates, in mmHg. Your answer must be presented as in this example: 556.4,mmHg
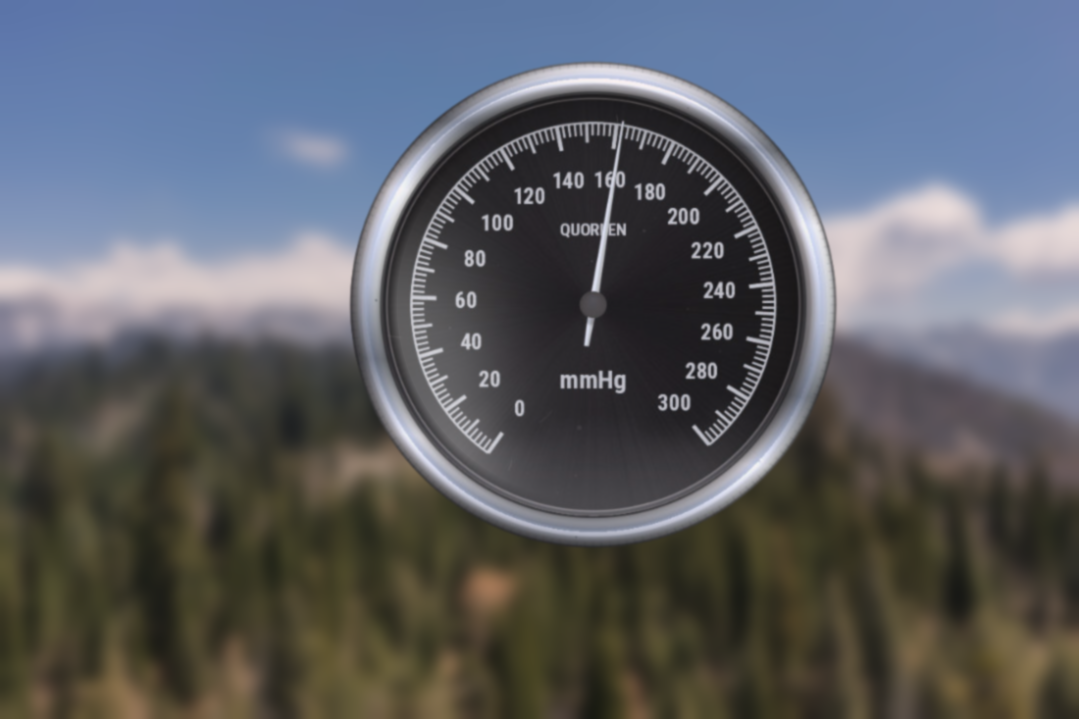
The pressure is 162,mmHg
